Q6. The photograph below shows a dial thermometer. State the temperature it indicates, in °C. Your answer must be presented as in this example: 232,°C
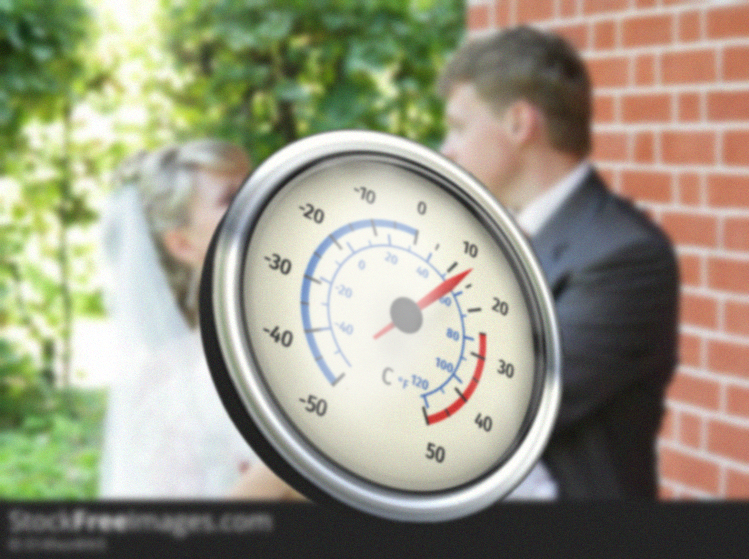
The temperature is 12.5,°C
